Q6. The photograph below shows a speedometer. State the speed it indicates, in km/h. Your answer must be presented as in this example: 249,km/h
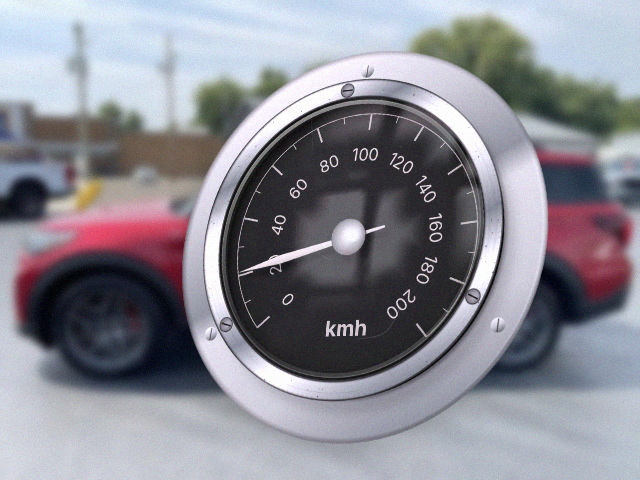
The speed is 20,km/h
